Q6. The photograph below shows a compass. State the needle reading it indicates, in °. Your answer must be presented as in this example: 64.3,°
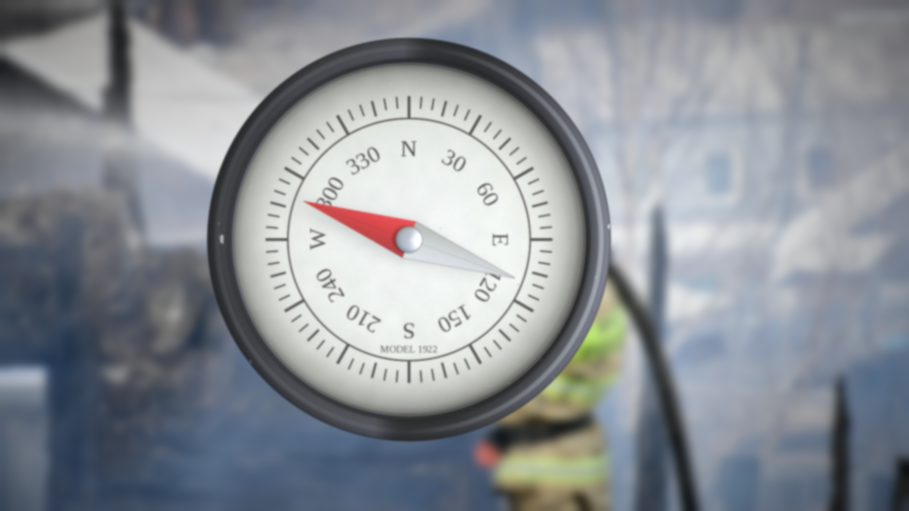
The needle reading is 290,°
